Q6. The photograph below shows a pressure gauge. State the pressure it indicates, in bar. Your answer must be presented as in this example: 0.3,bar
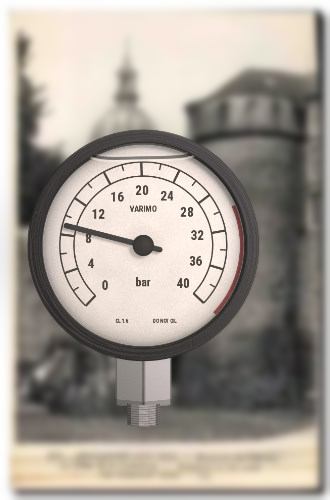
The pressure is 9,bar
